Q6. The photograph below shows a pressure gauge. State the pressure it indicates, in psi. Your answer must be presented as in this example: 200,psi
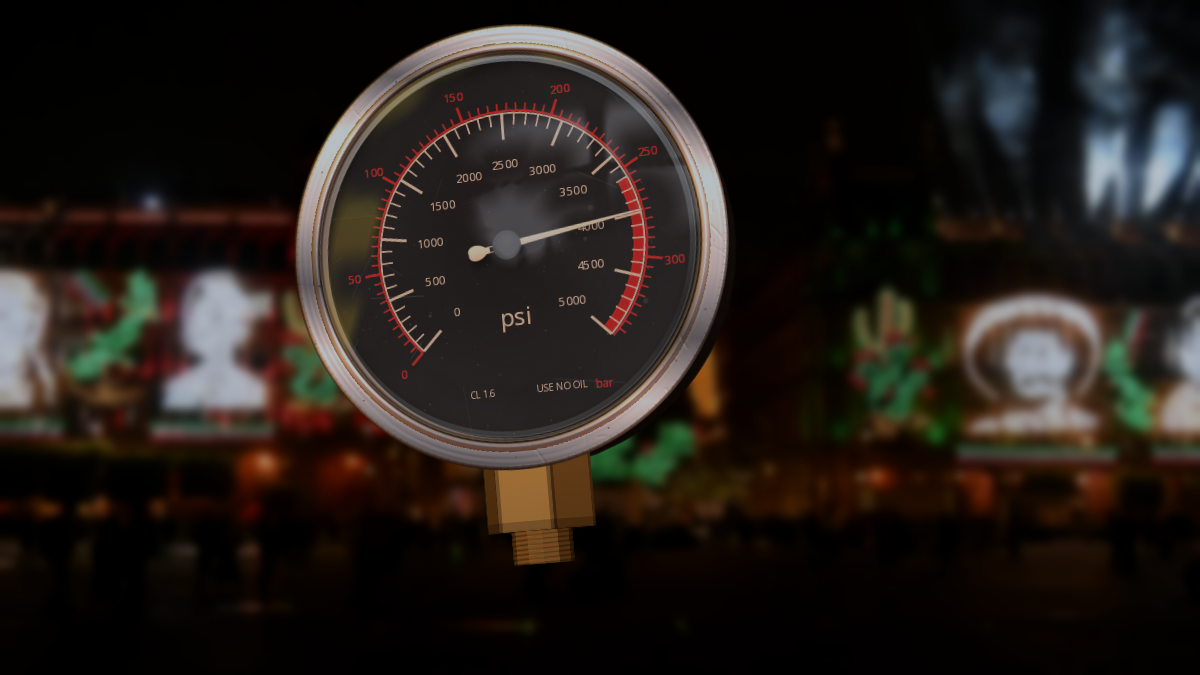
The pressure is 4000,psi
